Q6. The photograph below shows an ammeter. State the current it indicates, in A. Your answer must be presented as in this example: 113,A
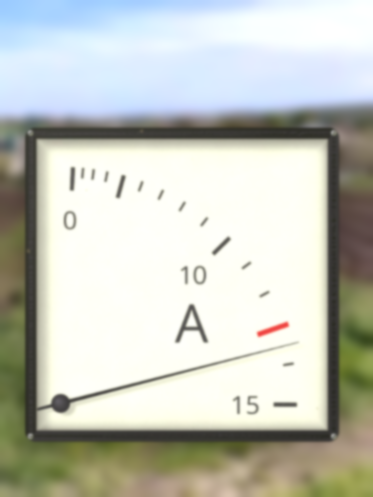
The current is 13.5,A
